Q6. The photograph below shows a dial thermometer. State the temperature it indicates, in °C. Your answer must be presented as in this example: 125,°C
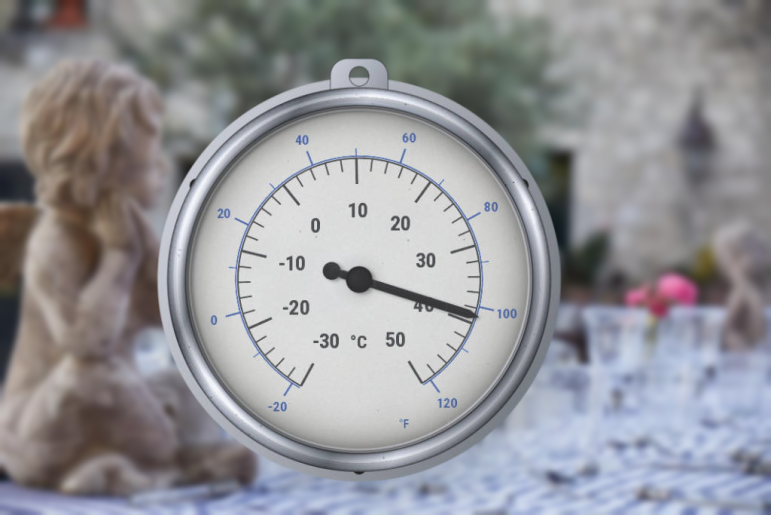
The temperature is 39,°C
